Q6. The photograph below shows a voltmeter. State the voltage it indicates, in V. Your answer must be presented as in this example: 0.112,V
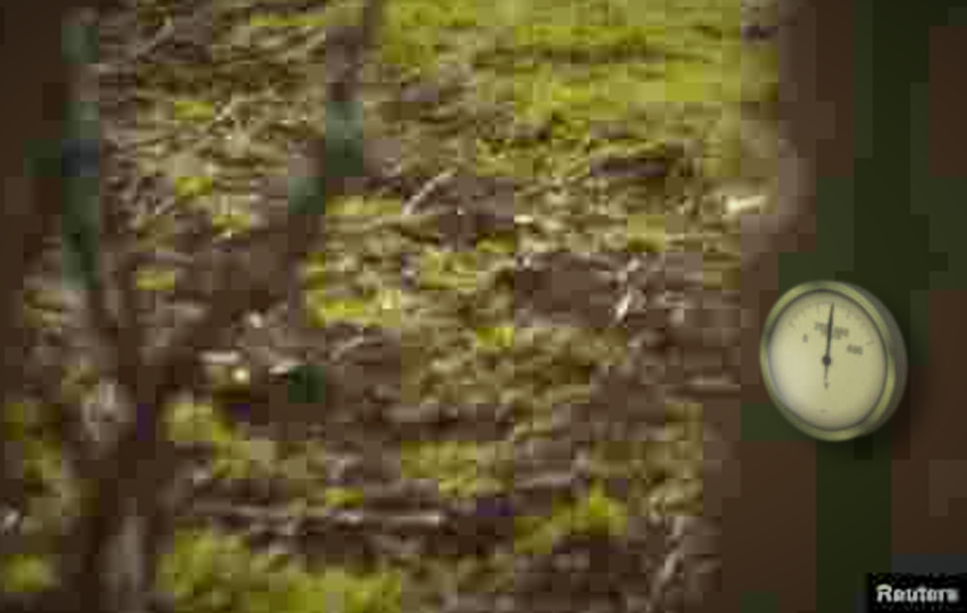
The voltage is 300,V
